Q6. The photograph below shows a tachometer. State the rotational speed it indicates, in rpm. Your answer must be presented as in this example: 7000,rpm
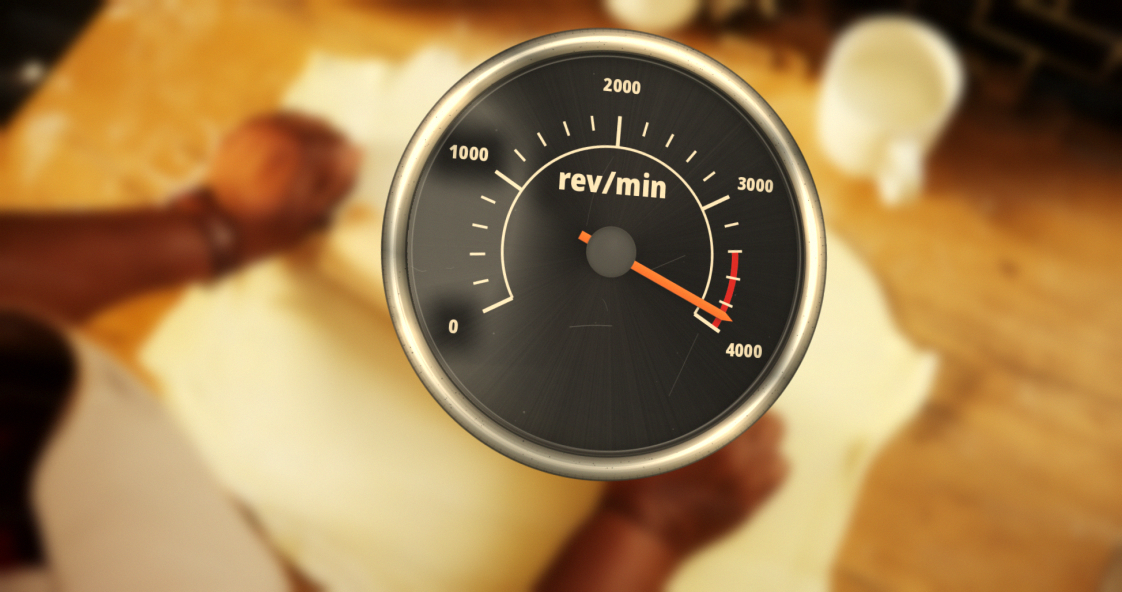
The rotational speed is 3900,rpm
